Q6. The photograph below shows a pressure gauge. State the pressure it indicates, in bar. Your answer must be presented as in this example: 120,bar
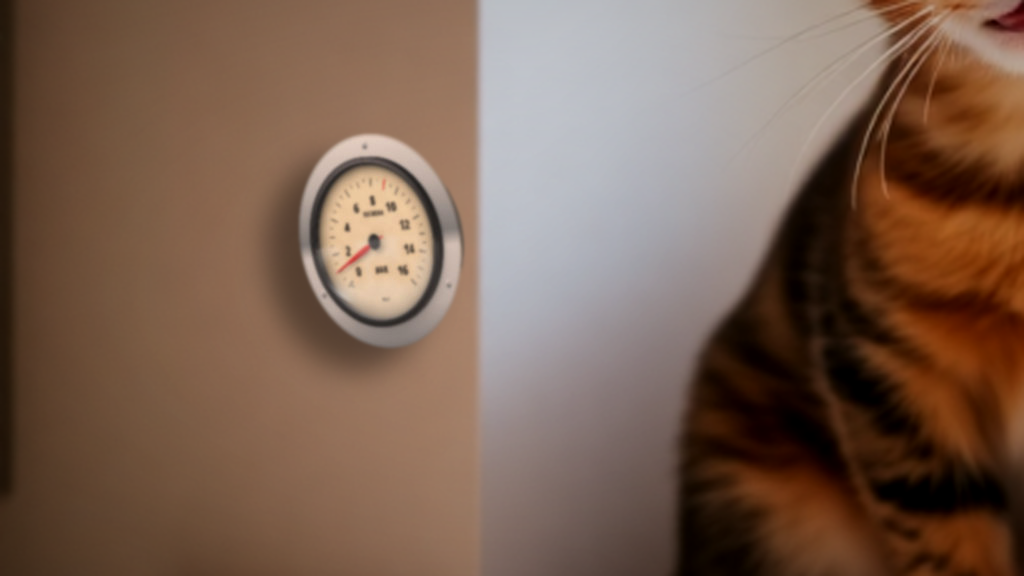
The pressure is 1,bar
